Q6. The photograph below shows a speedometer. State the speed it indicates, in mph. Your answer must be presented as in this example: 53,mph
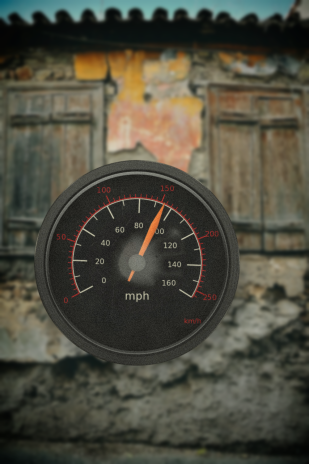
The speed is 95,mph
